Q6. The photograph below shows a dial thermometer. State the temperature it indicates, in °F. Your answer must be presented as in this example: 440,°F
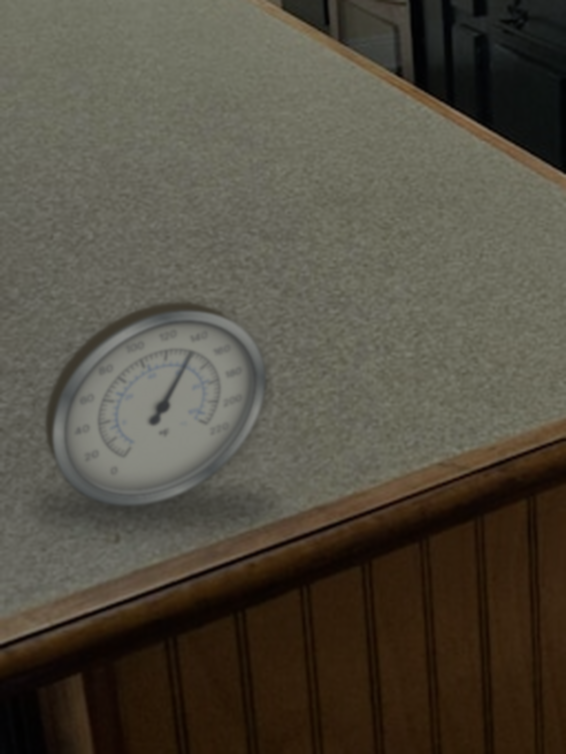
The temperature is 140,°F
